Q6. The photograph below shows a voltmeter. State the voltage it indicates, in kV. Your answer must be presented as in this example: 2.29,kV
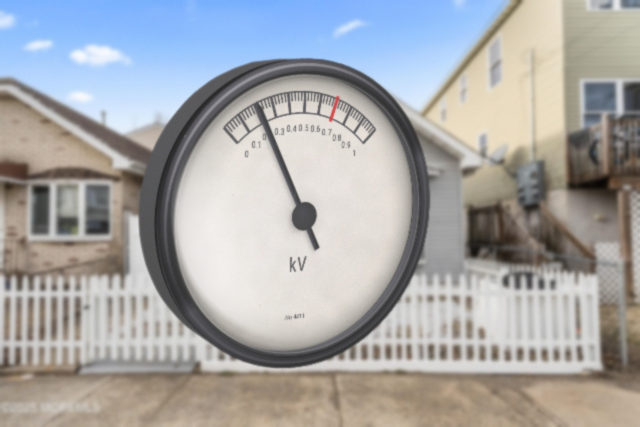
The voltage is 0.2,kV
